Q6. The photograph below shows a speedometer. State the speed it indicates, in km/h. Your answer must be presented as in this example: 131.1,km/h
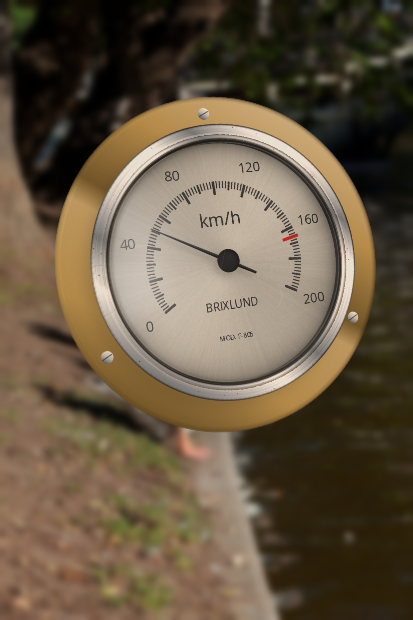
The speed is 50,km/h
